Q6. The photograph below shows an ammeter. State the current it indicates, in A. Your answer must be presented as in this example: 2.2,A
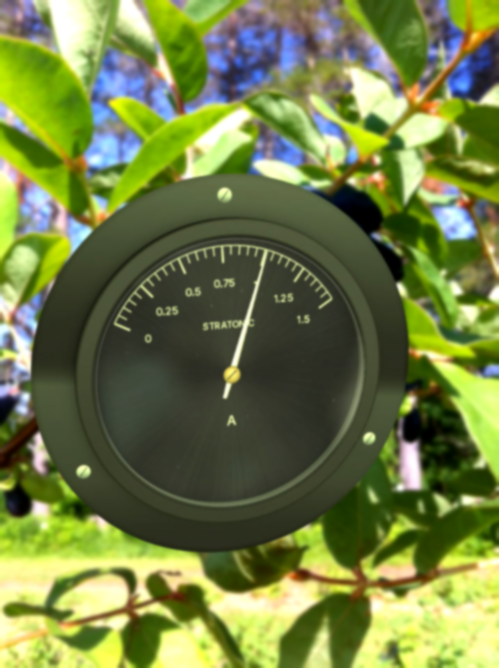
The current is 1,A
